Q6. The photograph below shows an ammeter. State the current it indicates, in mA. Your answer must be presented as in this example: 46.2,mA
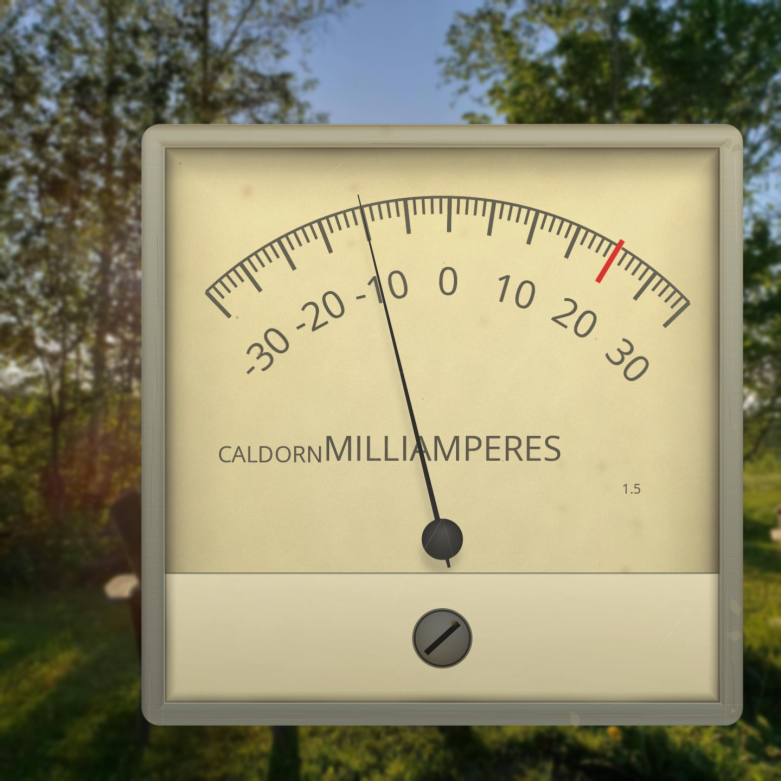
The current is -10,mA
